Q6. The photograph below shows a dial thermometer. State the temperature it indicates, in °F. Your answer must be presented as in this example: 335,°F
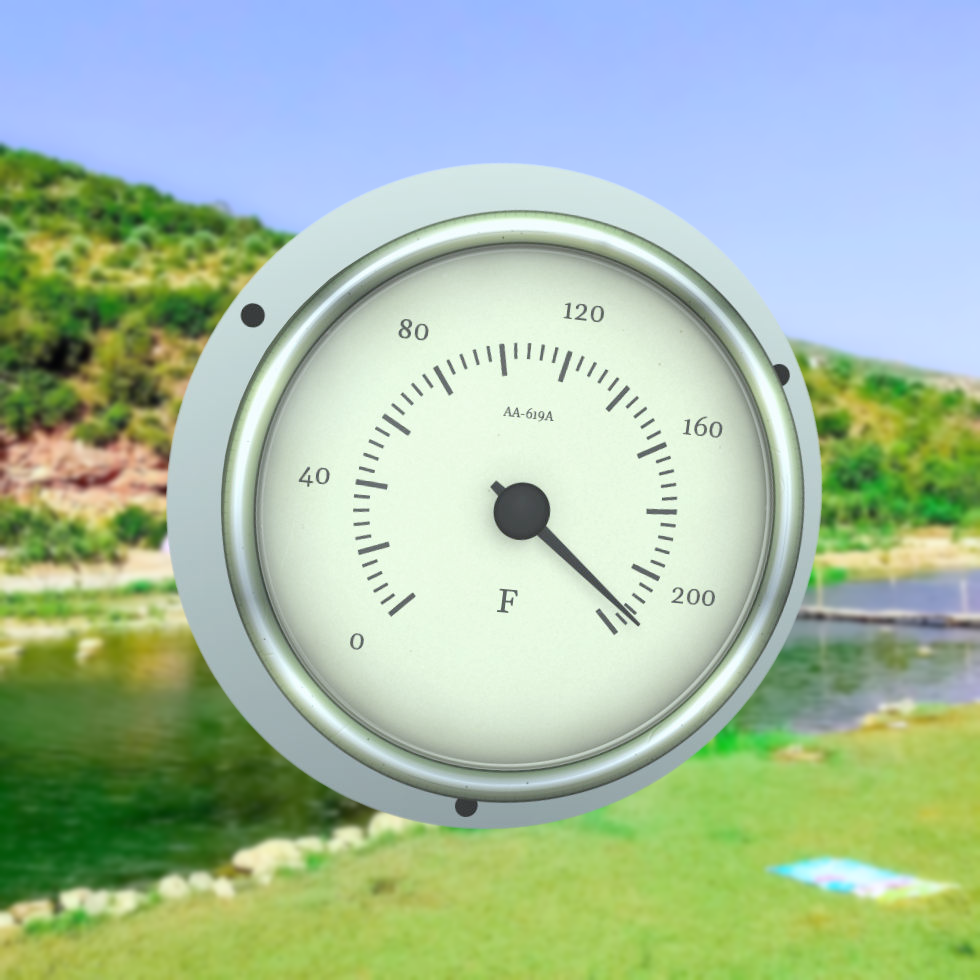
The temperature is 214,°F
